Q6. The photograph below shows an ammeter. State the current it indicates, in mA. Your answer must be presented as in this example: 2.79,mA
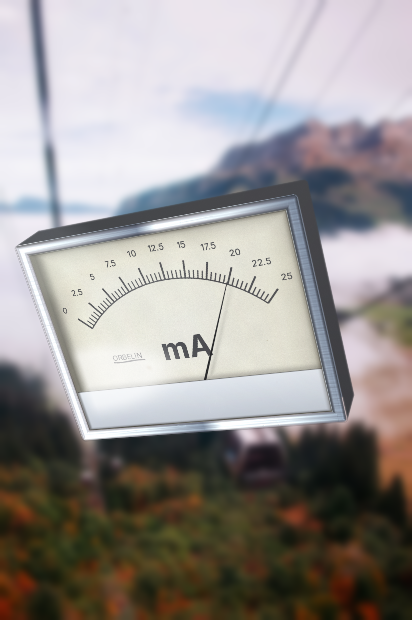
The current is 20,mA
